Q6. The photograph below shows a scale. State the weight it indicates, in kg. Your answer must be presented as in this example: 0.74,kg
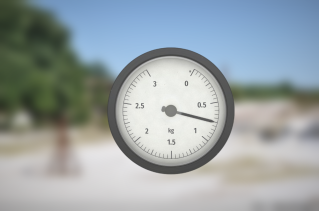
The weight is 0.75,kg
